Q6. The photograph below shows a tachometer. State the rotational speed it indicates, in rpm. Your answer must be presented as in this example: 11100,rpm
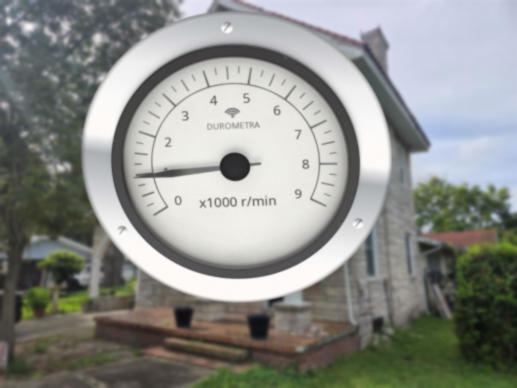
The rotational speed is 1000,rpm
